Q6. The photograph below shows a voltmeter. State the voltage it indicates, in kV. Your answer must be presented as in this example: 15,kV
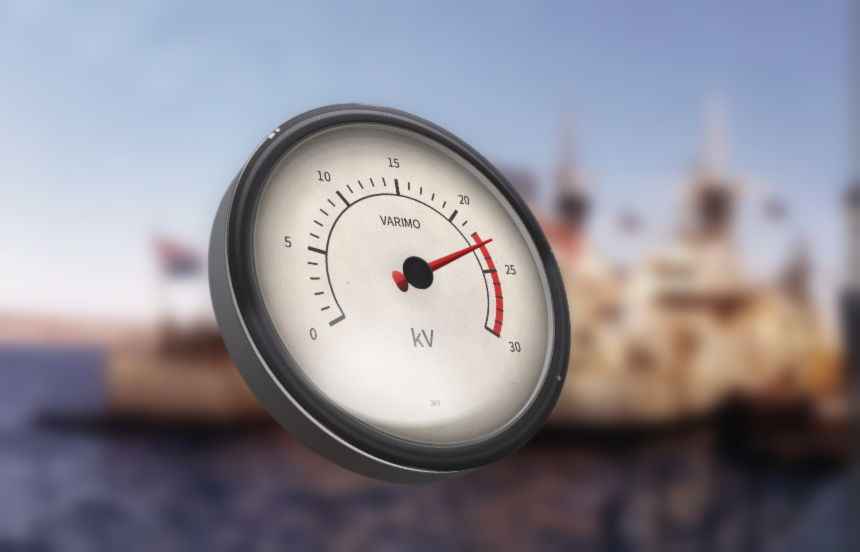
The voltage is 23,kV
